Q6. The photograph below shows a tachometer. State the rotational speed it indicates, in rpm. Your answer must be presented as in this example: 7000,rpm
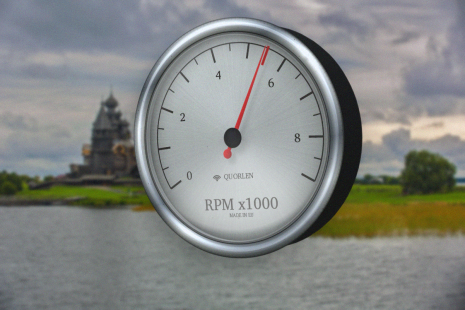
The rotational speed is 5500,rpm
